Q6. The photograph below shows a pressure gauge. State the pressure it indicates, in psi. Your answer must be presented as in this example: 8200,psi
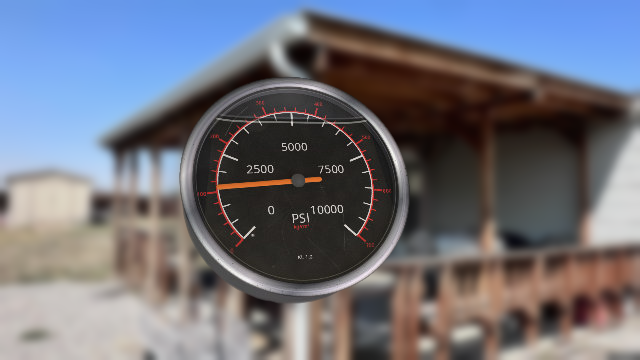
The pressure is 1500,psi
